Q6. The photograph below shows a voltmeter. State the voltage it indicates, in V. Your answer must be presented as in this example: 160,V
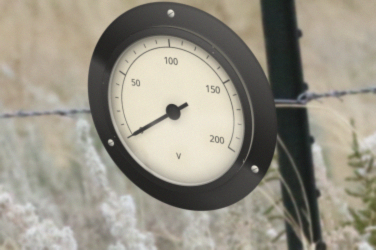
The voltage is 0,V
